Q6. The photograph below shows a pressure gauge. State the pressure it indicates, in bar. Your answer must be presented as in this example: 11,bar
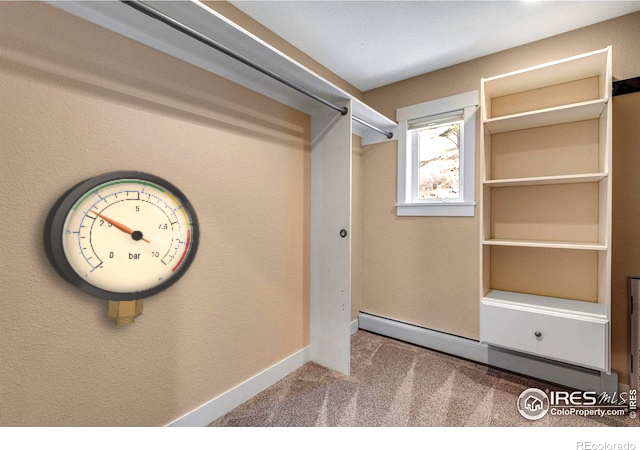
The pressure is 2.75,bar
